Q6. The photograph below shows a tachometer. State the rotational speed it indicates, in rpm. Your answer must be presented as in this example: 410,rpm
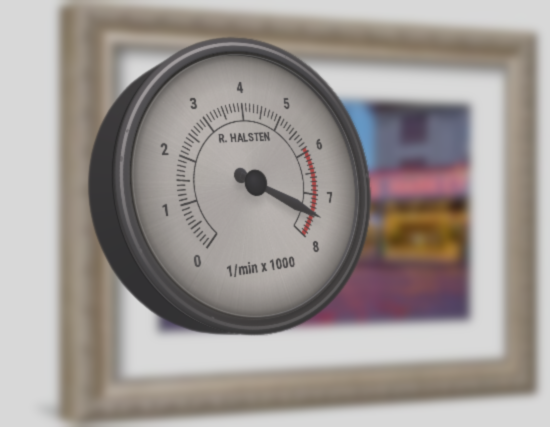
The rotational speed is 7500,rpm
